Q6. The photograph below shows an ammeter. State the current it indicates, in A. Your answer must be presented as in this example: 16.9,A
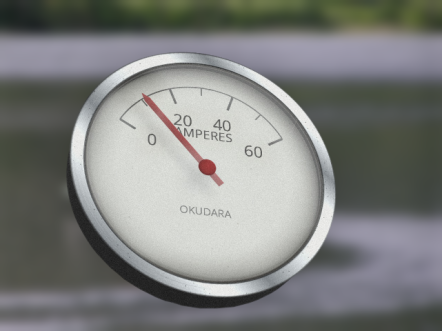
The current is 10,A
